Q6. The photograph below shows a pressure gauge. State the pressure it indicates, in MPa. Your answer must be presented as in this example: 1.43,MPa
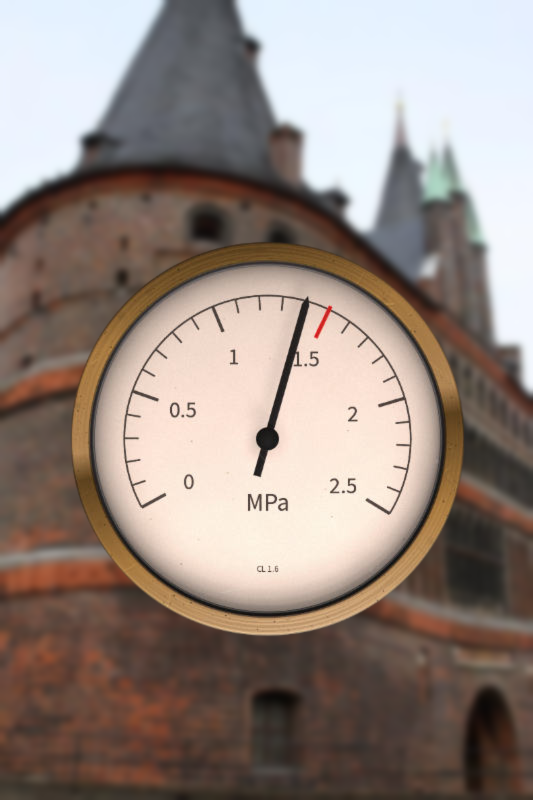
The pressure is 1.4,MPa
